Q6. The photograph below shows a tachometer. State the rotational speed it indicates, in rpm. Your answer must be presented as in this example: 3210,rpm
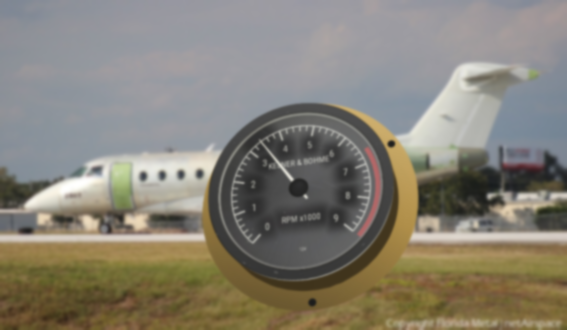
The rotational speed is 3400,rpm
